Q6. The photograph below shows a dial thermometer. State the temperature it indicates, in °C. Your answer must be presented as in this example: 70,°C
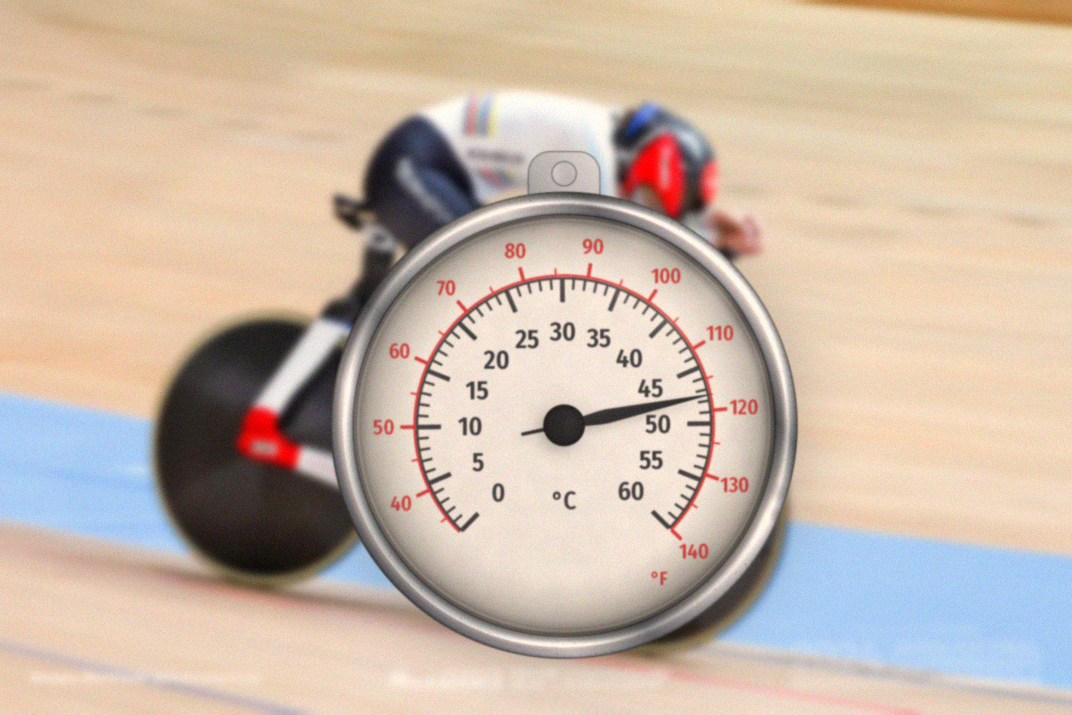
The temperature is 47.5,°C
